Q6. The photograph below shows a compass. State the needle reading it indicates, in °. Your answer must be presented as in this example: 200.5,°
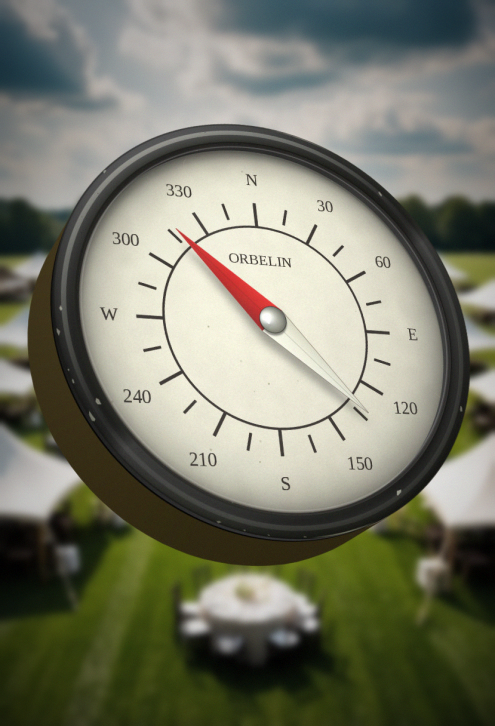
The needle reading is 315,°
